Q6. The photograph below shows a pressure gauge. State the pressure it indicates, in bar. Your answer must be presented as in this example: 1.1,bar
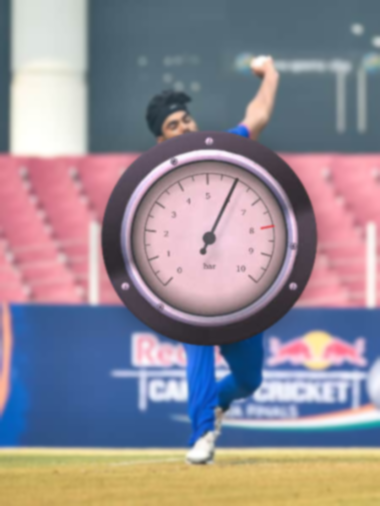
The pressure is 6,bar
